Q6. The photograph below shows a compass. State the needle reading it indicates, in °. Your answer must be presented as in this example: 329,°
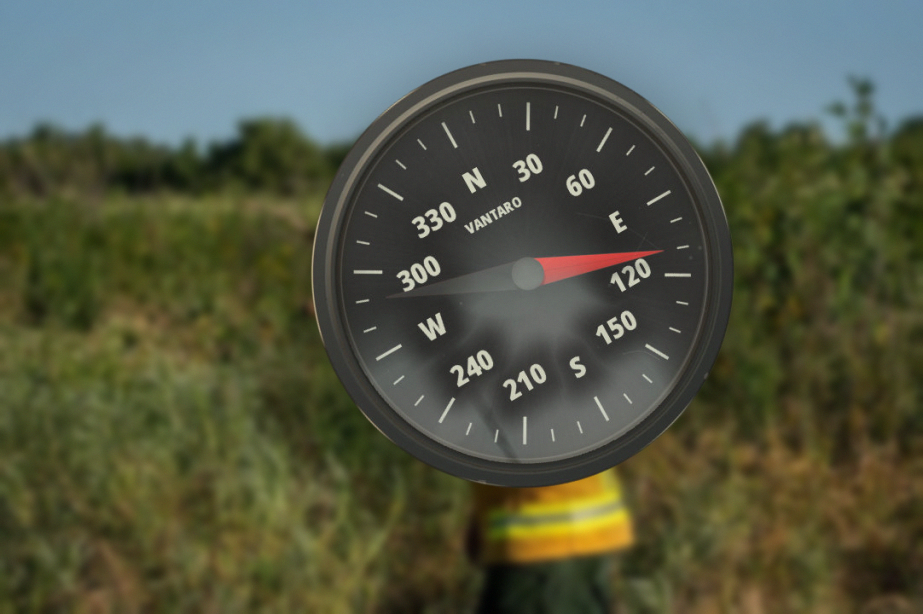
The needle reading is 110,°
